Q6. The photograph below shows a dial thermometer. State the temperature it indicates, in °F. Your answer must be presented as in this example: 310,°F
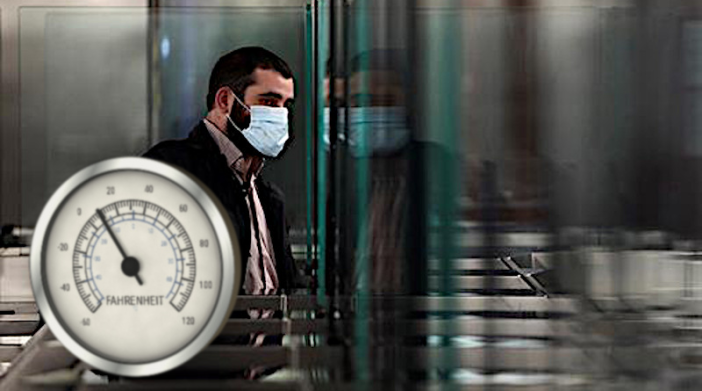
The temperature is 10,°F
